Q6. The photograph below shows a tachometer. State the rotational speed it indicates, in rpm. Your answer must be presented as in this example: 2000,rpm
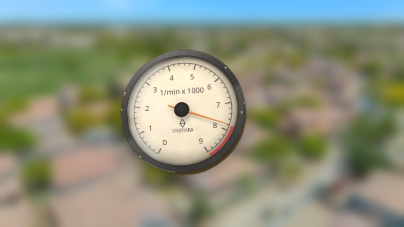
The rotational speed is 7800,rpm
